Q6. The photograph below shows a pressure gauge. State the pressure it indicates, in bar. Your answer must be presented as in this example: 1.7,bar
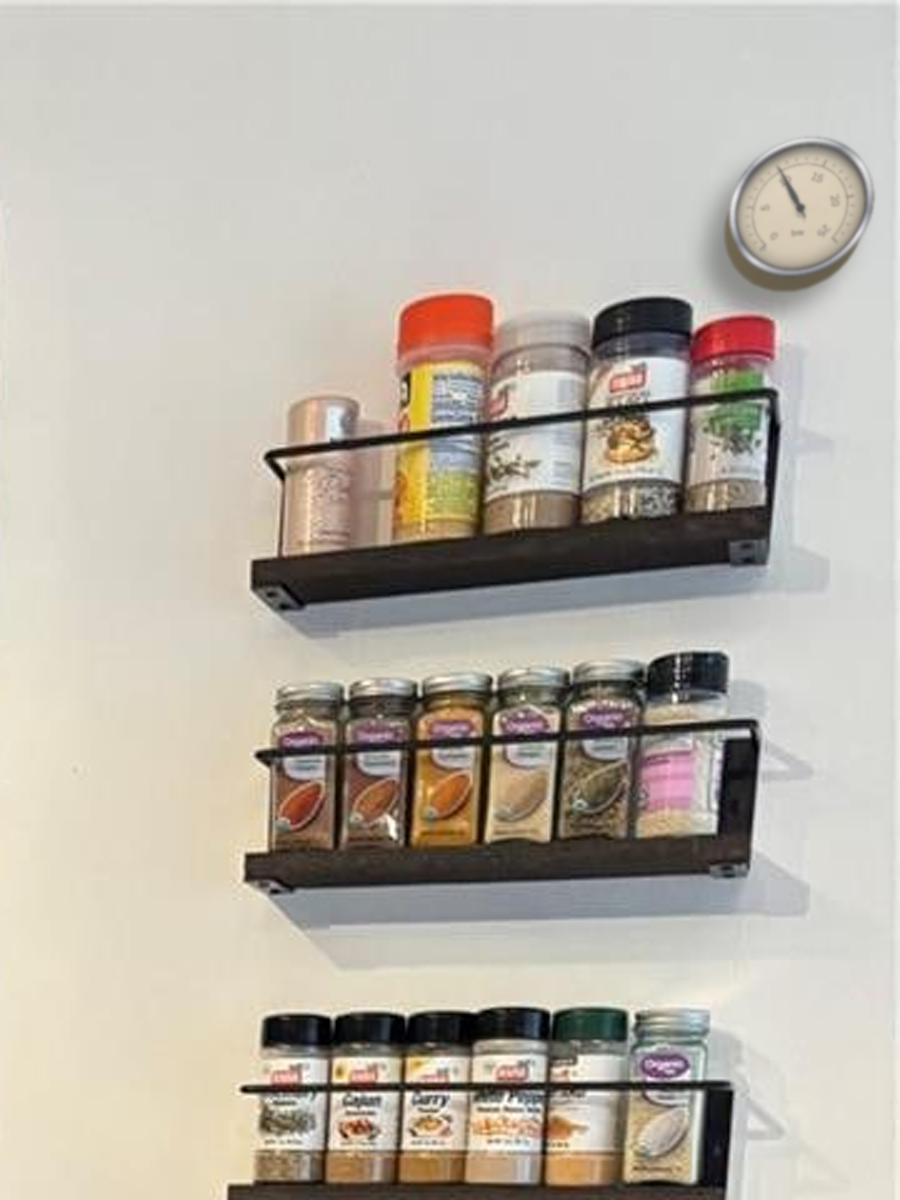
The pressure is 10,bar
